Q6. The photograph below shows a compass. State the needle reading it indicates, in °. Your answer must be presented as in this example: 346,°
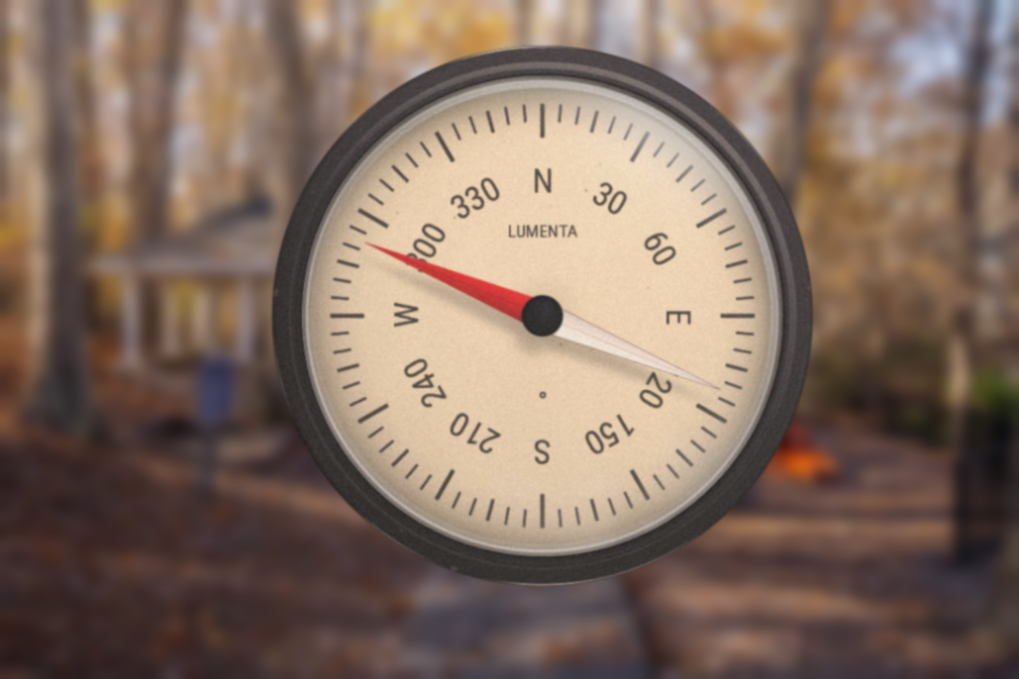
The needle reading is 292.5,°
